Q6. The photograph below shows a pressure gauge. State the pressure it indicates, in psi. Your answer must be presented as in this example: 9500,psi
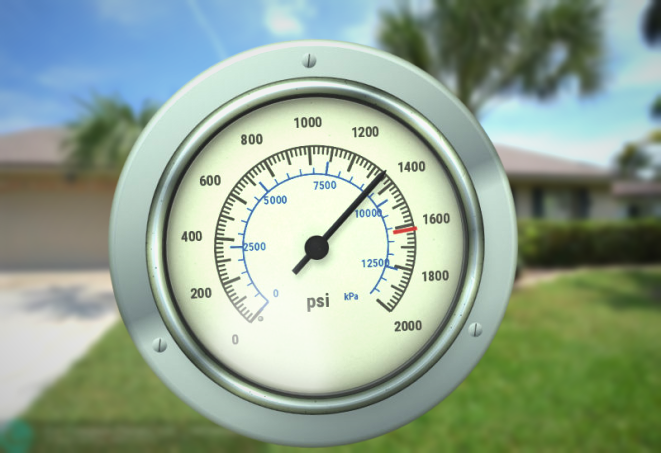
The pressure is 1340,psi
